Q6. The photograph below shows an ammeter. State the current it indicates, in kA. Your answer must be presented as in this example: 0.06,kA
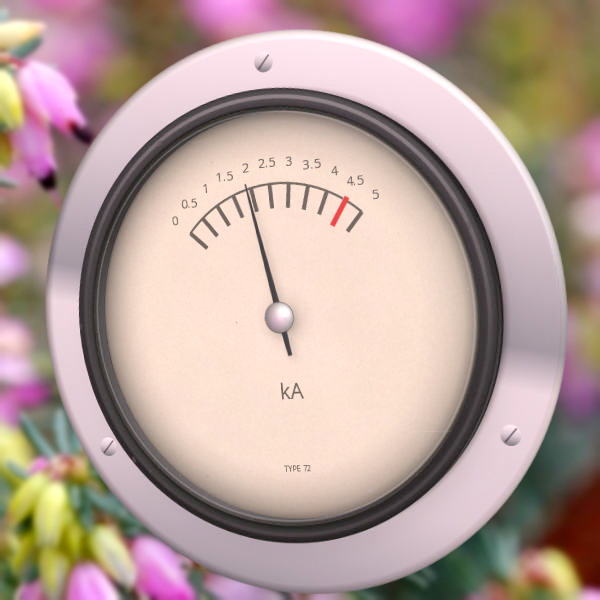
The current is 2,kA
